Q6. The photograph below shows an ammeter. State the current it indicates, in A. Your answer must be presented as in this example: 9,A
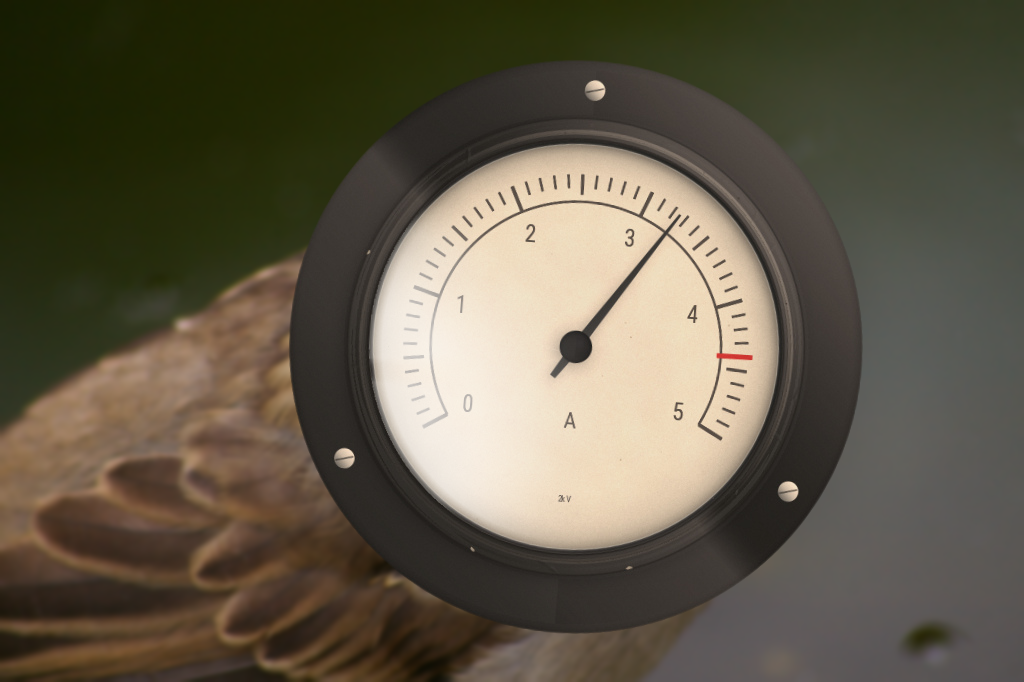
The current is 3.25,A
